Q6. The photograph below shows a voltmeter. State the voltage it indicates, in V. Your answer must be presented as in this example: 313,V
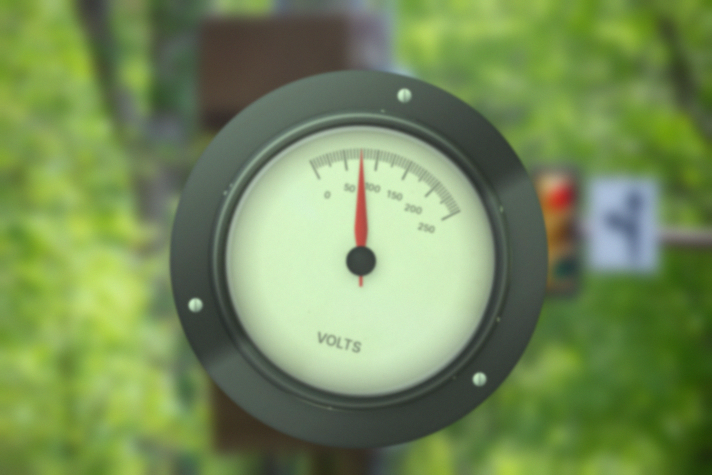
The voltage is 75,V
